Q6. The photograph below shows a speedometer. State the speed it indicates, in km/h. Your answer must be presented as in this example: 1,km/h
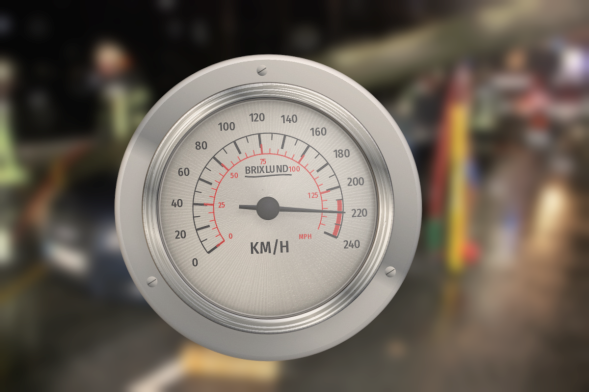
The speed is 220,km/h
